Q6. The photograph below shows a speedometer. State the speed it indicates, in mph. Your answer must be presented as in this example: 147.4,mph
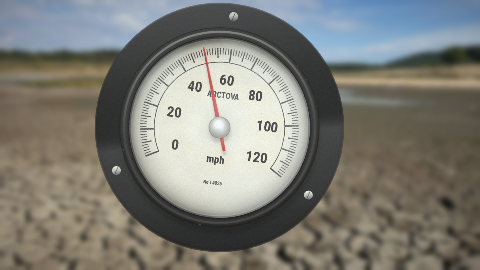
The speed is 50,mph
